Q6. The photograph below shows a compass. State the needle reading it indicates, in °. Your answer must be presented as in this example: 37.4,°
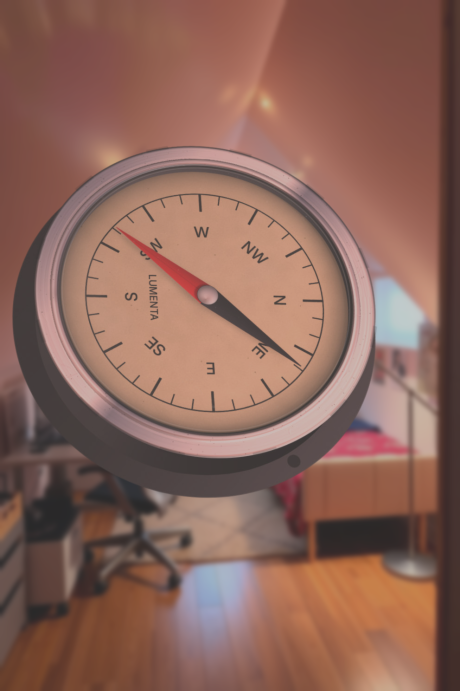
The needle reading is 220,°
